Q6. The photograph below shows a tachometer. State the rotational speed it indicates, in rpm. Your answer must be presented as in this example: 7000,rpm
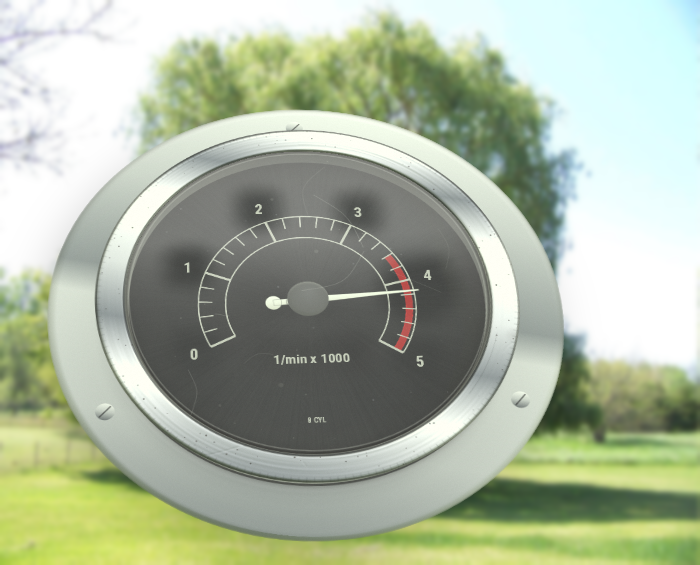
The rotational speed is 4200,rpm
